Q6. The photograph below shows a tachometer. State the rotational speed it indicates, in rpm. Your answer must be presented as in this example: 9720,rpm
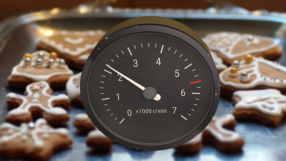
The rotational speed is 2200,rpm
